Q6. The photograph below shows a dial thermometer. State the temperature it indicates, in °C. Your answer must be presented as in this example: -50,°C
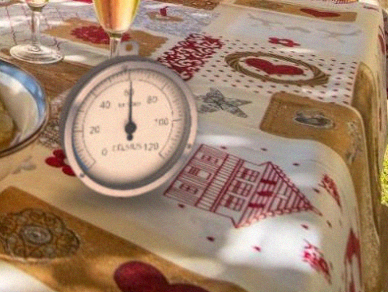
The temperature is 60,°C
